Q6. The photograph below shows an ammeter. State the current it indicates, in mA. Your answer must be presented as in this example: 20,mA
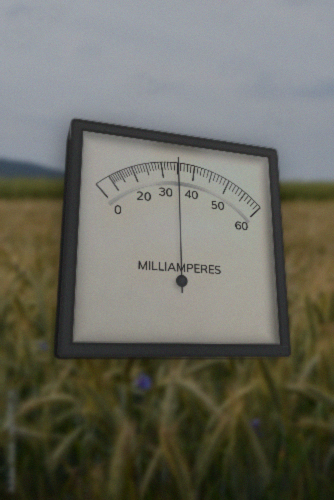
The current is 35,mA
